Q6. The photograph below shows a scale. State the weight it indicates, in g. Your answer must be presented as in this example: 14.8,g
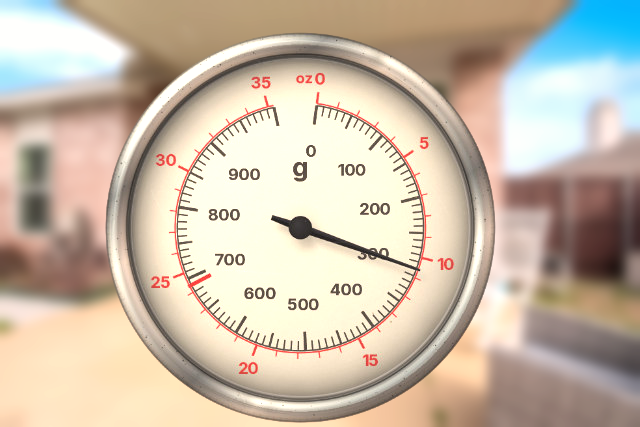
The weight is 300,g
